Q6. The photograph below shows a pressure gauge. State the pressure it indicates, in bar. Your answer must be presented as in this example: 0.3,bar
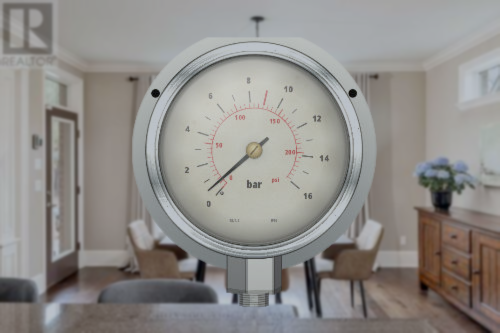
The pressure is 0.5,bar
